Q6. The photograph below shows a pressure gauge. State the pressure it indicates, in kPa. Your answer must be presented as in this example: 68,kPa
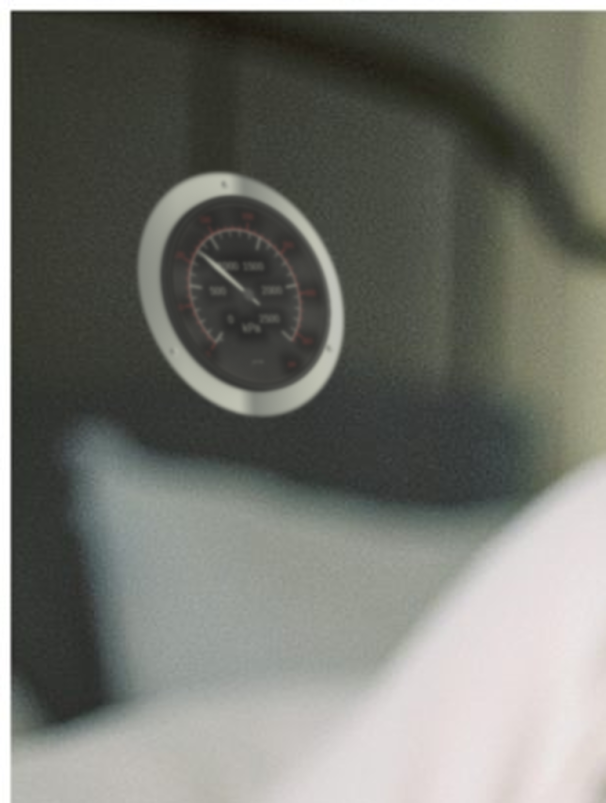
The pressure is 800,kPa
